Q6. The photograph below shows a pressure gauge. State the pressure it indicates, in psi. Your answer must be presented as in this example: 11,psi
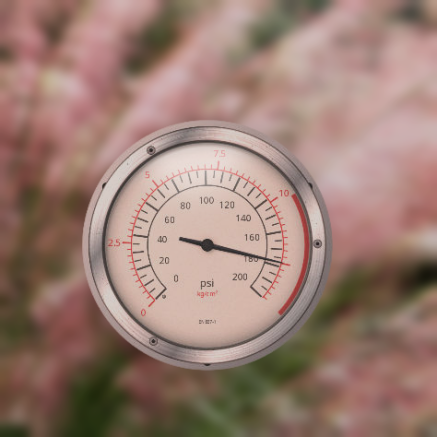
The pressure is 177.5,psi
